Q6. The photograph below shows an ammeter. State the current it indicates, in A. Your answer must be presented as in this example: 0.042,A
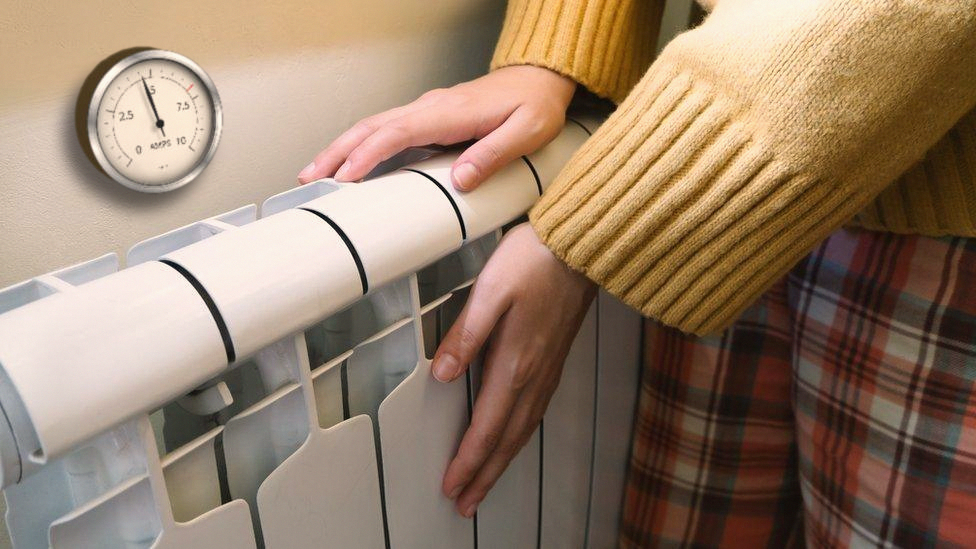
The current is 4.5,A
